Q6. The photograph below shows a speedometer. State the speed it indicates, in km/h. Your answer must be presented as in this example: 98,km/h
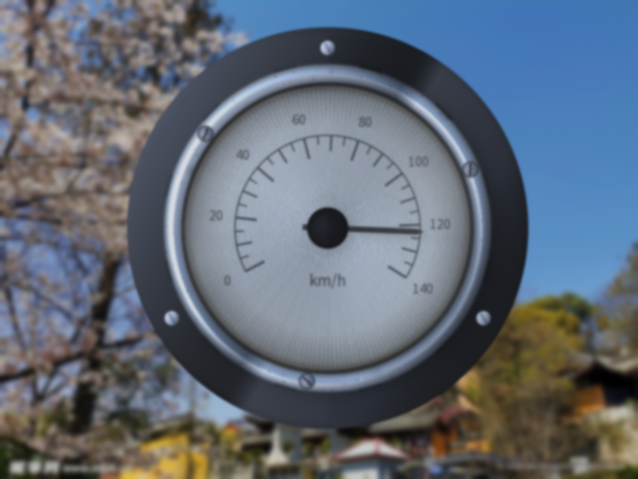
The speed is 122.5,km/h
